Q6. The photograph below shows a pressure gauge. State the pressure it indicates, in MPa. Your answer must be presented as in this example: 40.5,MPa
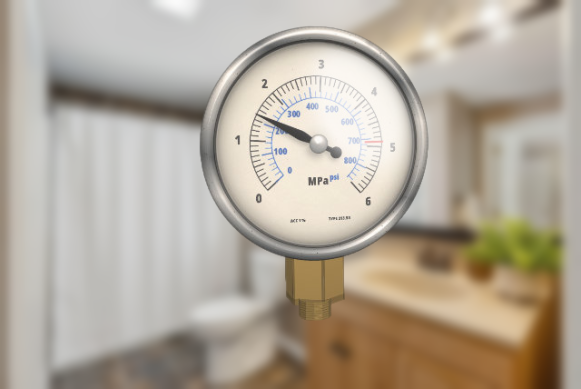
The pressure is 1.5,MPa
